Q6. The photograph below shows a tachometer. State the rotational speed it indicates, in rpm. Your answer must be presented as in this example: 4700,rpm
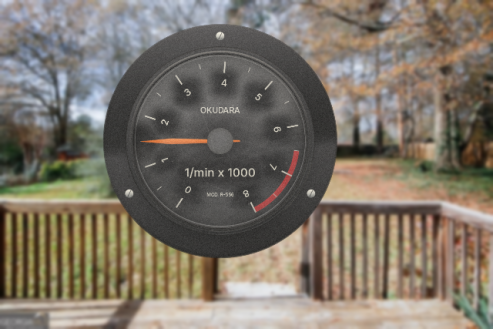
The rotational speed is 1500,rpm
